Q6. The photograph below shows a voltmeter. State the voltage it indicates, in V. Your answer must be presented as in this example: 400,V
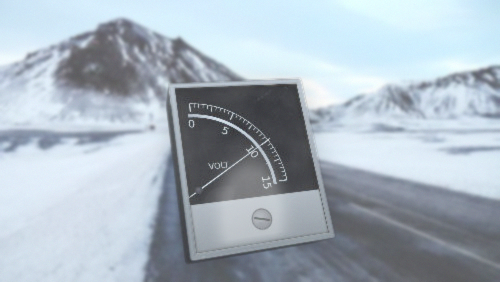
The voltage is 10,V
